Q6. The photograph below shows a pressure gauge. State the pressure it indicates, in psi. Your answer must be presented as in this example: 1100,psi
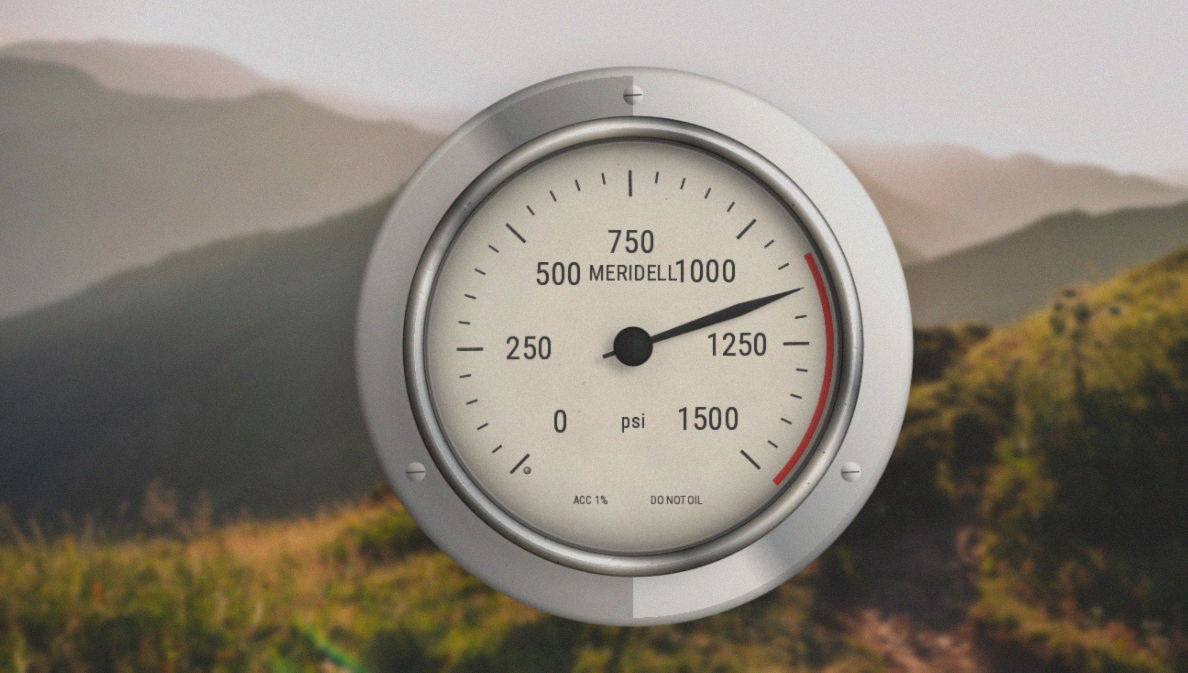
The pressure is 1150,psi
